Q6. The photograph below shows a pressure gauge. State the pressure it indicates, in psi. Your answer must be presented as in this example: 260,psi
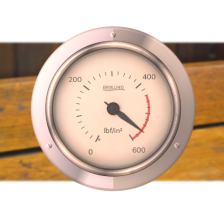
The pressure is 560,psi
